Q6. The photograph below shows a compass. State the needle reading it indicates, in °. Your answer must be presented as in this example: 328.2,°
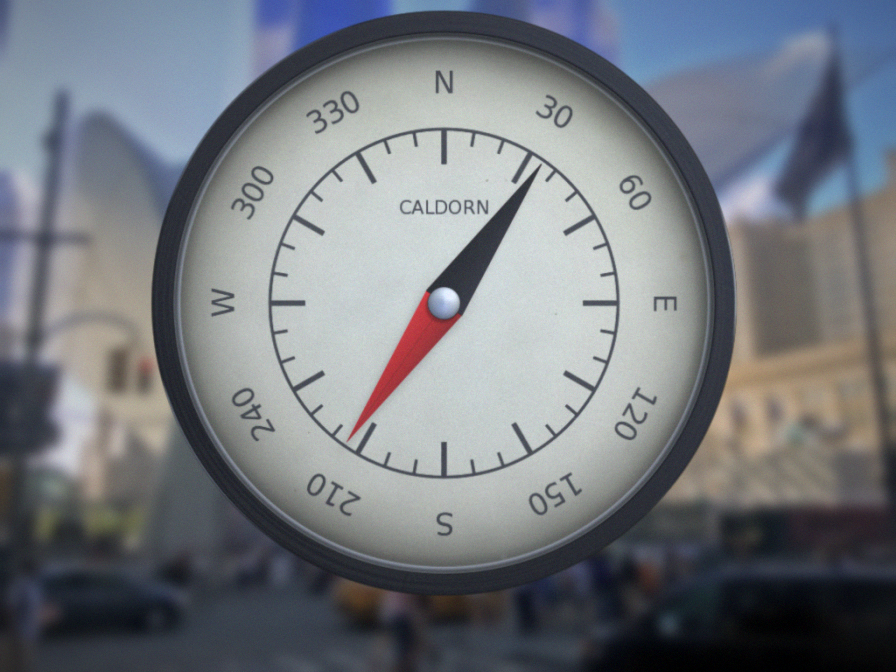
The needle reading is 215,°
